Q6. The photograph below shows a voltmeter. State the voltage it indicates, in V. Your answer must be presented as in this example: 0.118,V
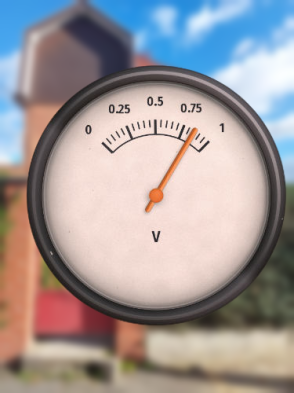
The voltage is 0.85,V
